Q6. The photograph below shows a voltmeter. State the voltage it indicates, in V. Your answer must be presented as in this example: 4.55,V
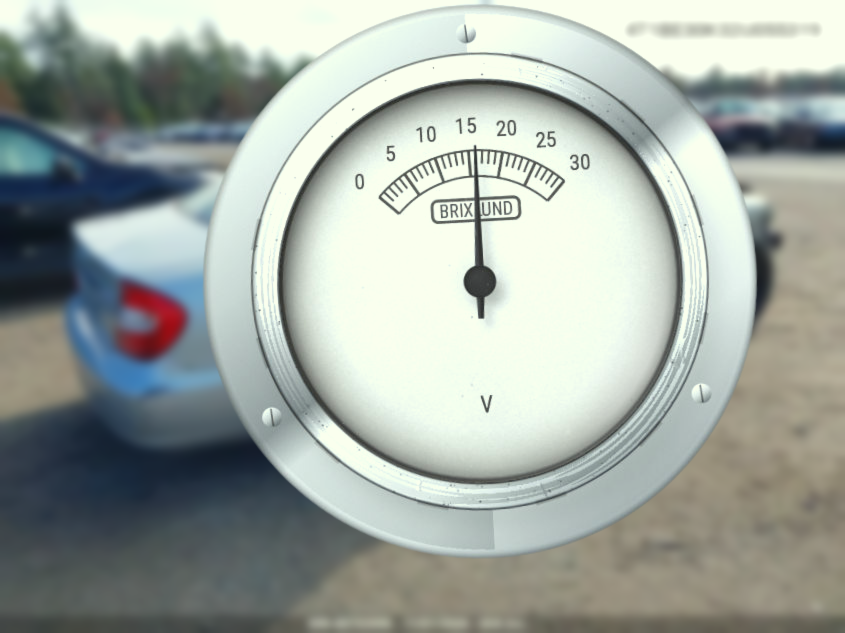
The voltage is 16,V
